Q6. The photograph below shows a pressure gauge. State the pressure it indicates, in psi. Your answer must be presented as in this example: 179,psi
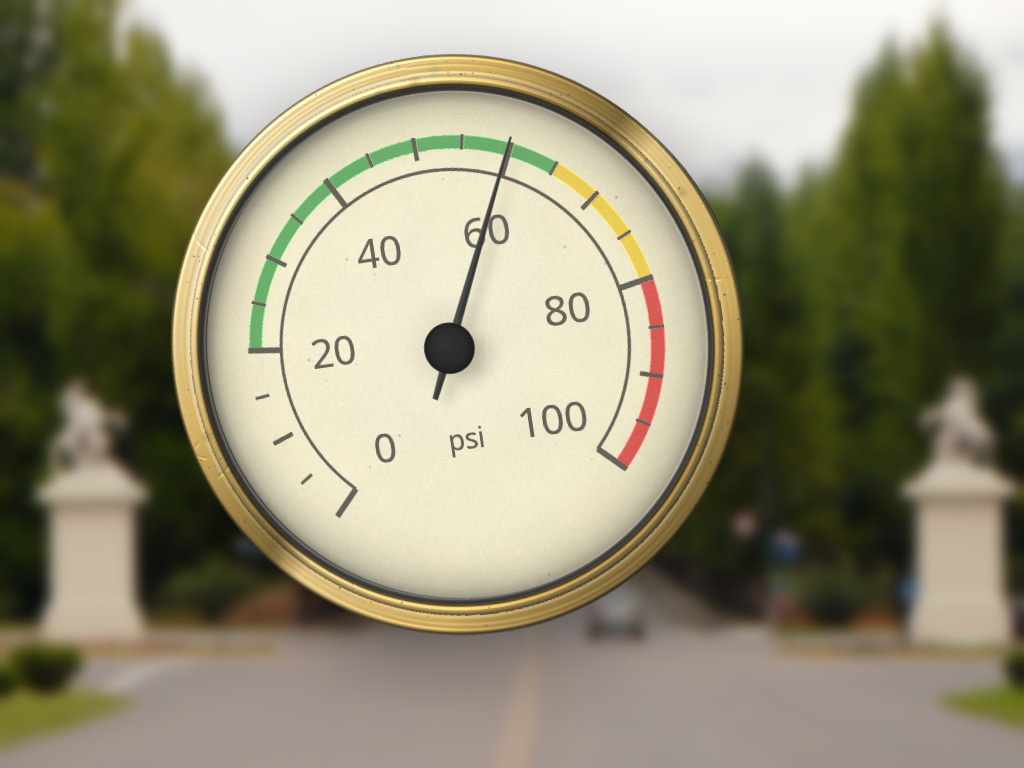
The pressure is 60,psi
